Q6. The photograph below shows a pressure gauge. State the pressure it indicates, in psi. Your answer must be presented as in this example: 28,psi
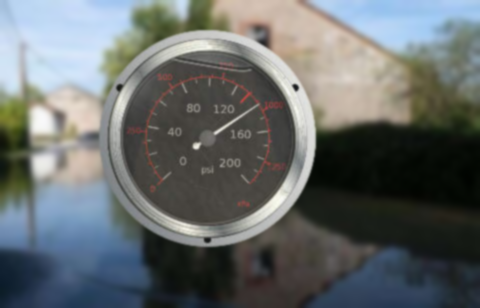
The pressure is 140,psi
